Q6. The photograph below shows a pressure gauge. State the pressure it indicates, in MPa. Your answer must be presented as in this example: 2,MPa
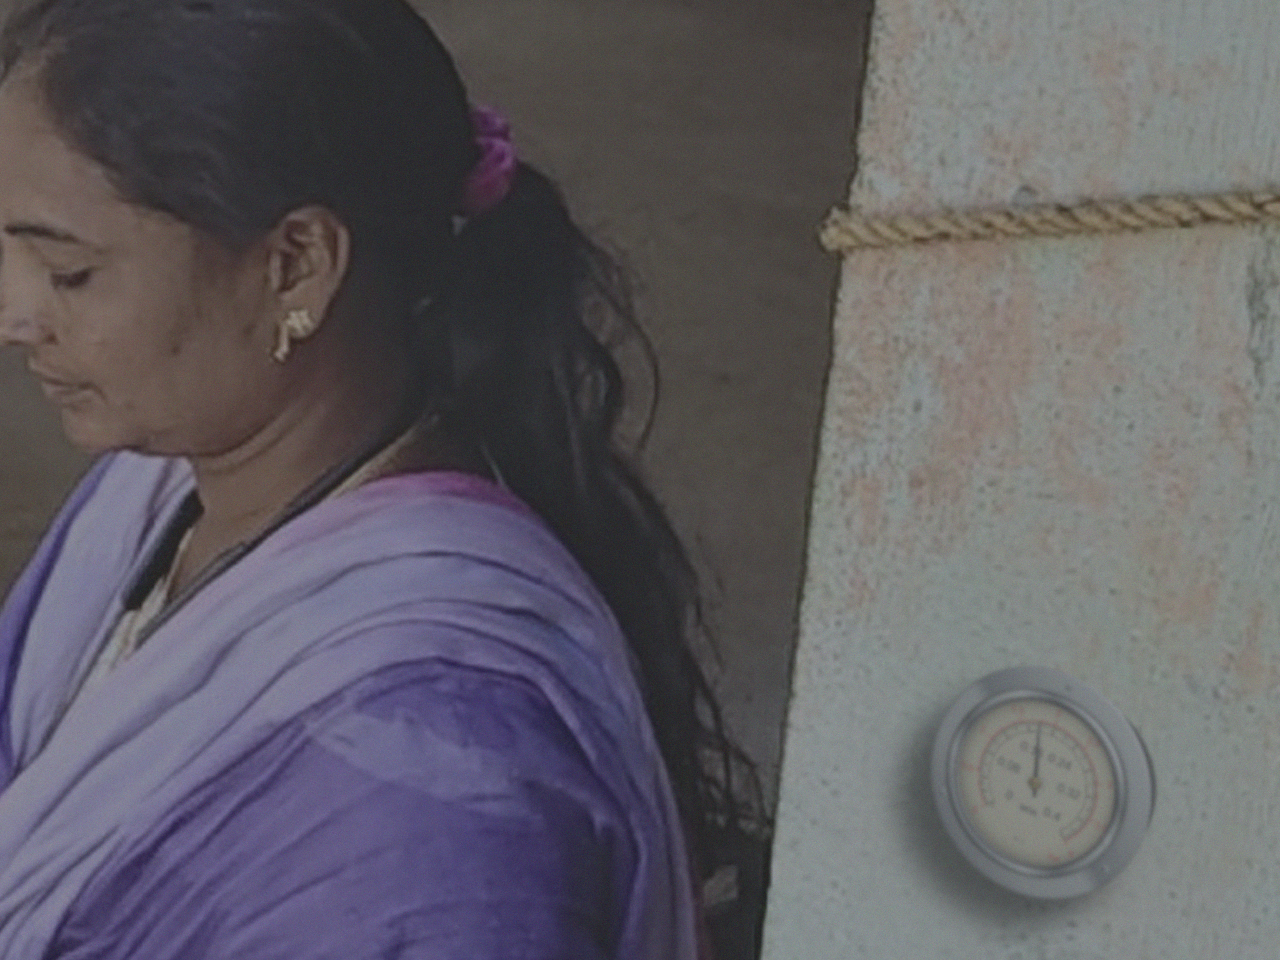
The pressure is 0.18,MPa
